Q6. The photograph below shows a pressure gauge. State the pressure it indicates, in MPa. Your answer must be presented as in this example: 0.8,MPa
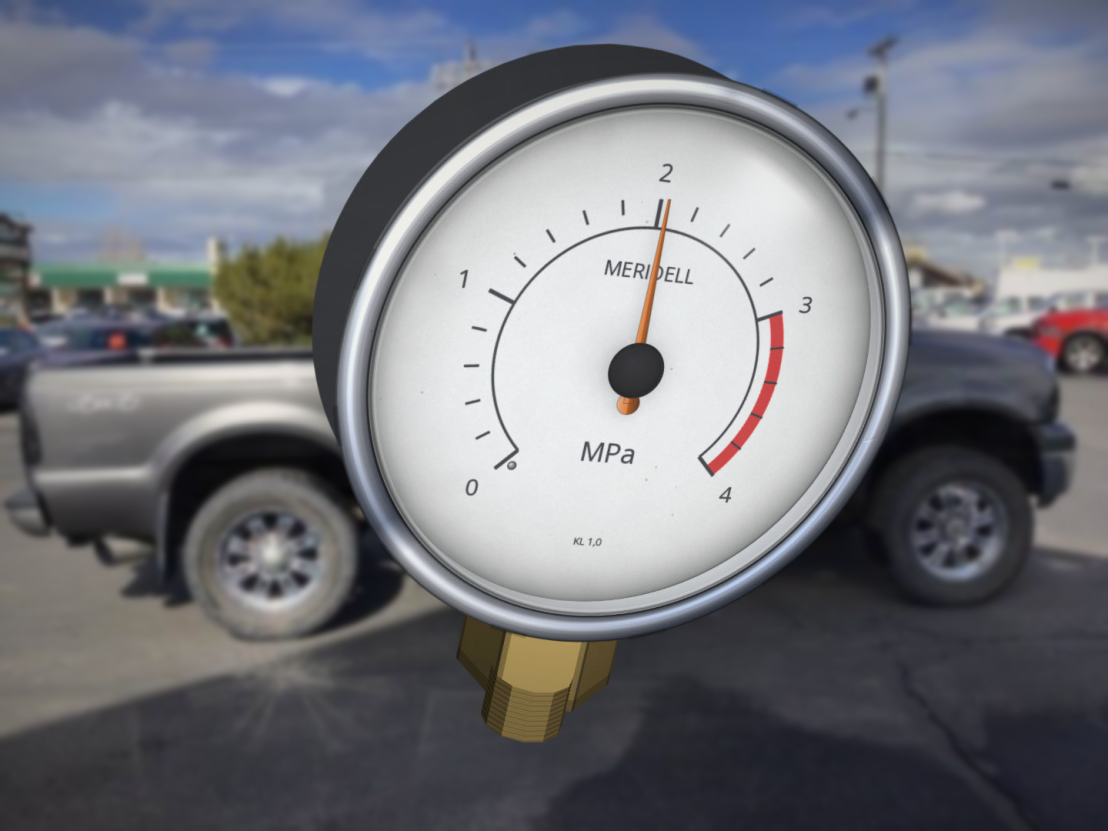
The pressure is 2,MPa
